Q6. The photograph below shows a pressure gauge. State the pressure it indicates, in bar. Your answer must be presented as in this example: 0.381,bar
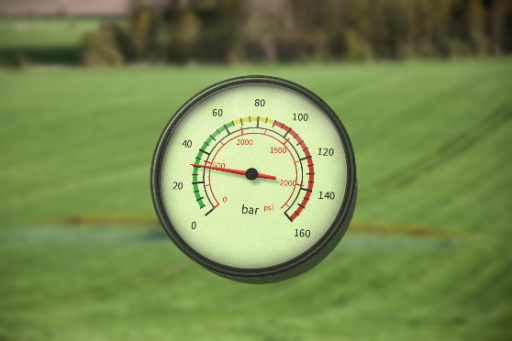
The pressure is 30,bar
